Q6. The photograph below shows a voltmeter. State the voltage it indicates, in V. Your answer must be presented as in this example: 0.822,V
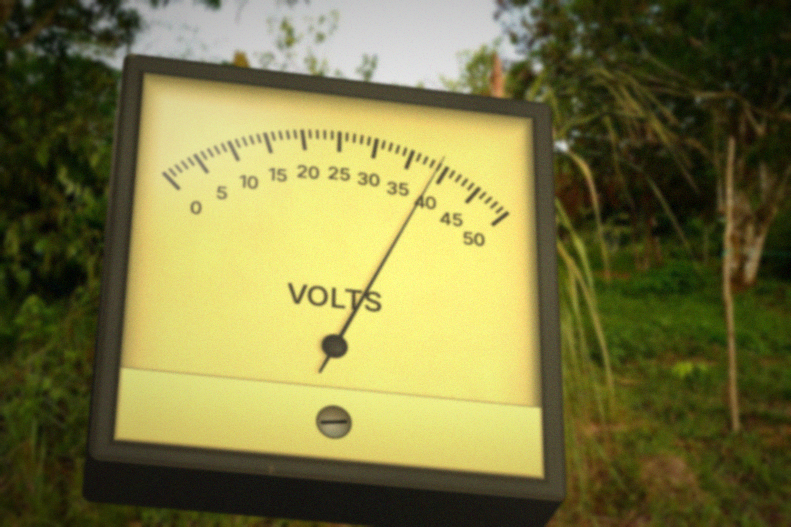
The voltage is 39,V
